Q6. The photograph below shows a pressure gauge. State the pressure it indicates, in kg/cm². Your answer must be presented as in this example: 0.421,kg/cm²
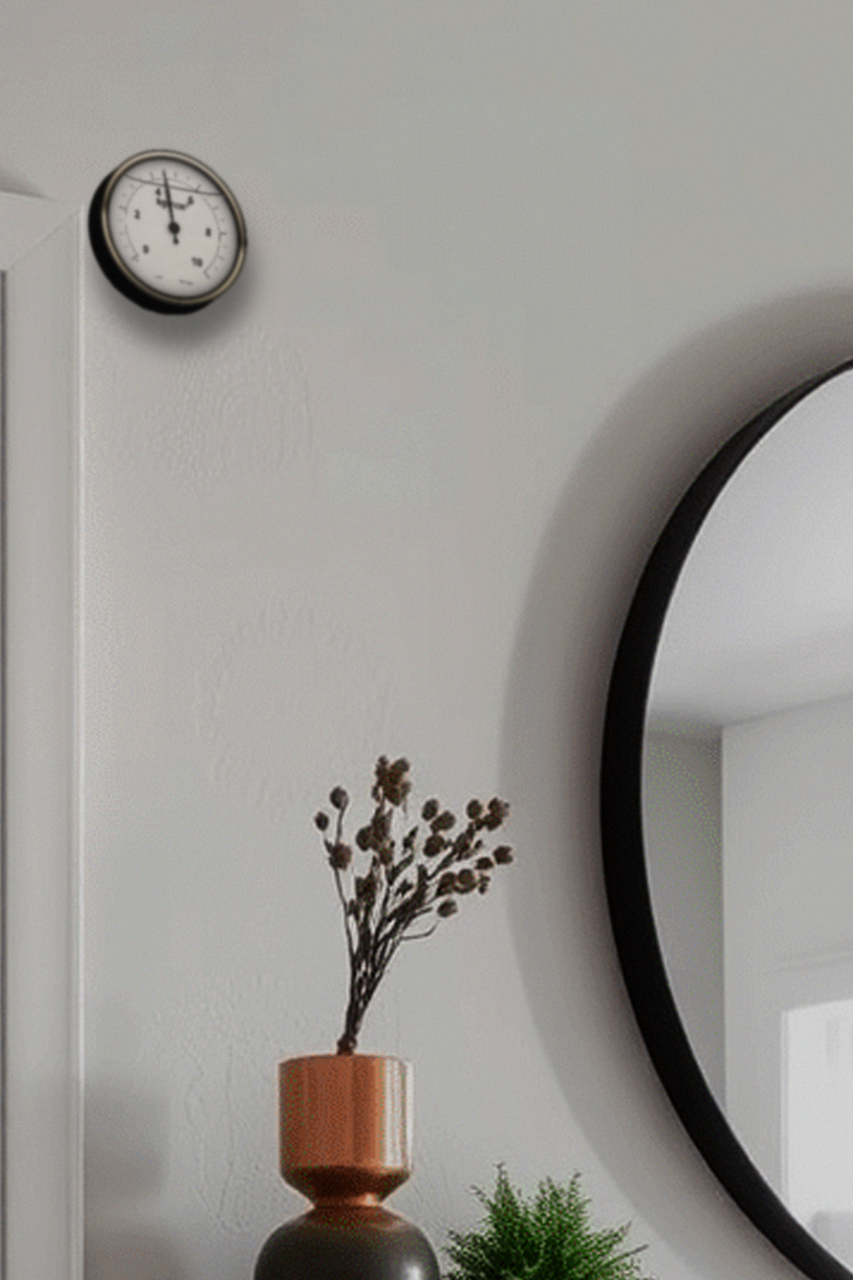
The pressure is 4.5,kg/cm²
